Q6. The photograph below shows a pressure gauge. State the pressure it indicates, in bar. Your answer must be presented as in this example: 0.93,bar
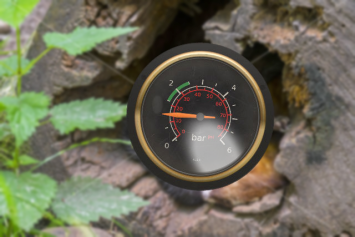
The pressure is 1,bar
